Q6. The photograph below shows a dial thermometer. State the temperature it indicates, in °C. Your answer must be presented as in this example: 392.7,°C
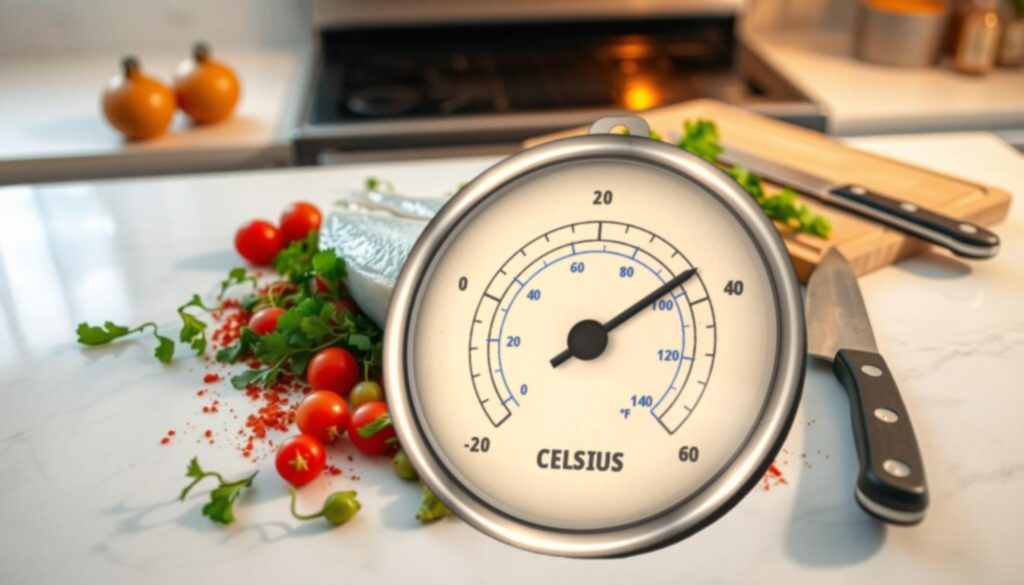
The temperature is 36,°C
